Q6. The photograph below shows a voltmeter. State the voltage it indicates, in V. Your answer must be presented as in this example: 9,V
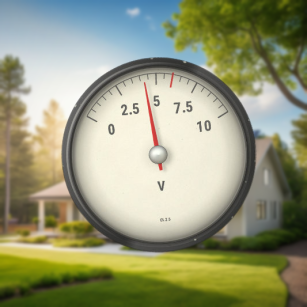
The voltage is 4.25,V
